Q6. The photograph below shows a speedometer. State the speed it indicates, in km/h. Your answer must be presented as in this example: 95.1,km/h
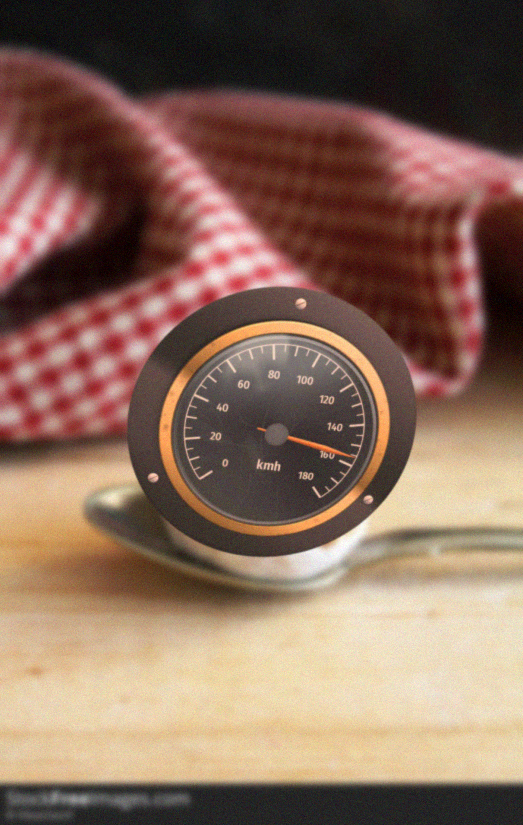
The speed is 155,km/h
